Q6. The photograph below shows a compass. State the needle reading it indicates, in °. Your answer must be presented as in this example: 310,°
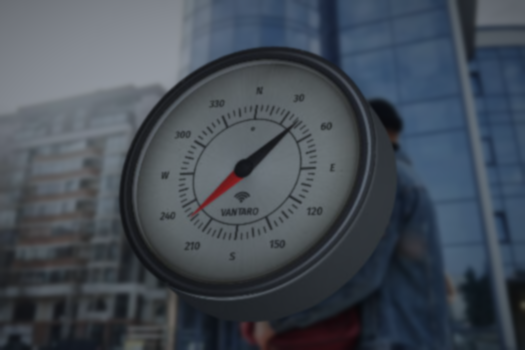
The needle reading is 225,°
